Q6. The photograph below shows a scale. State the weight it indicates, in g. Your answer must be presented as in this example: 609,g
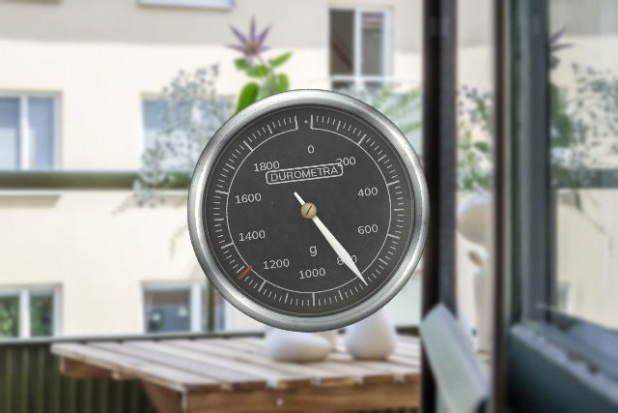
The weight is 800,g
